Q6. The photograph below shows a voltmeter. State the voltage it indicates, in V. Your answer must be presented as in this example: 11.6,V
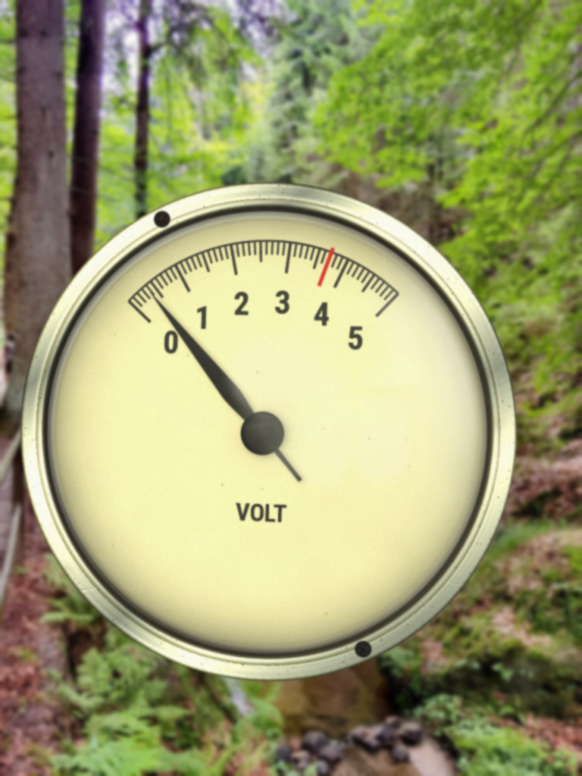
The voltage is 0.4,V
